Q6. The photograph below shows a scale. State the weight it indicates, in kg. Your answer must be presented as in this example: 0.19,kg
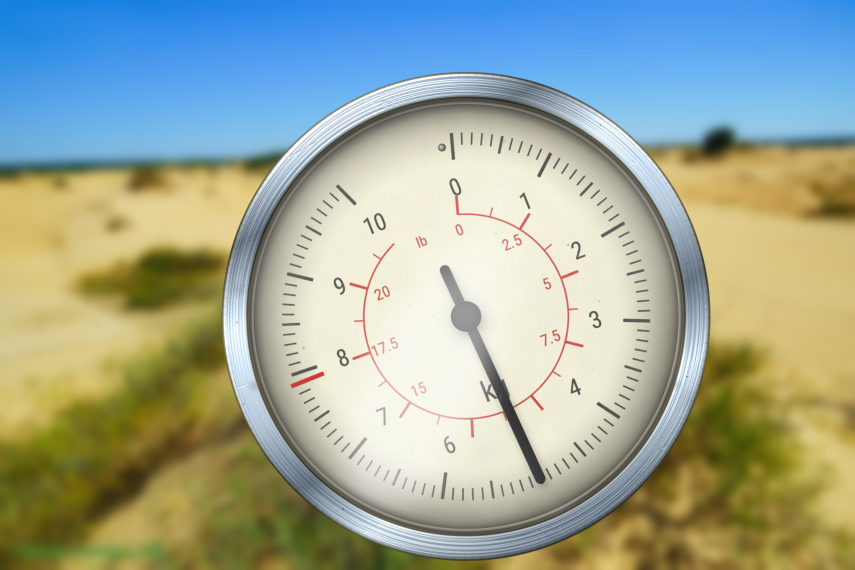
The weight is 5,kg
